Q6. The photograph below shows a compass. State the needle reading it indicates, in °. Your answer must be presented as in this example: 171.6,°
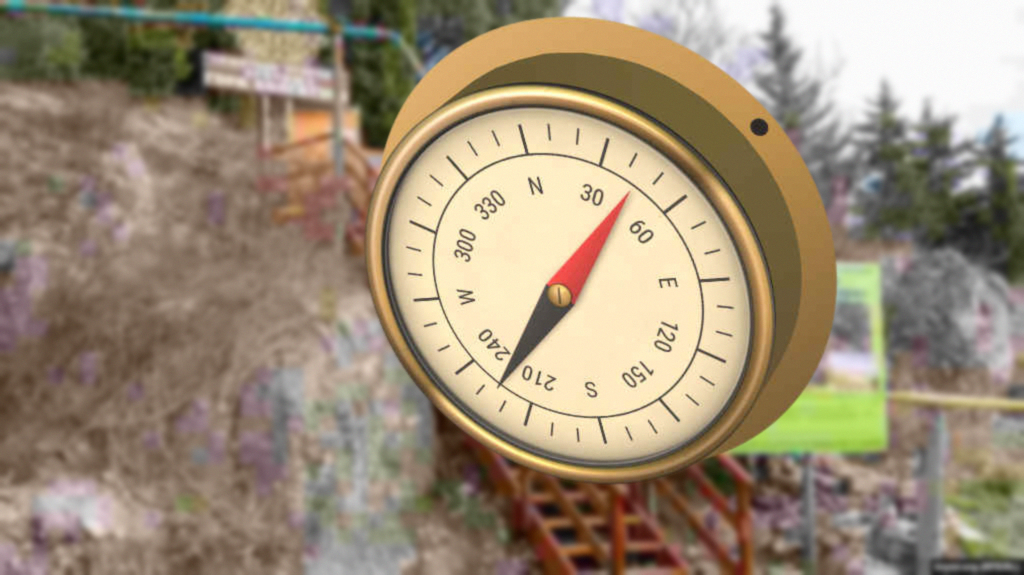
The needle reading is 45,°
